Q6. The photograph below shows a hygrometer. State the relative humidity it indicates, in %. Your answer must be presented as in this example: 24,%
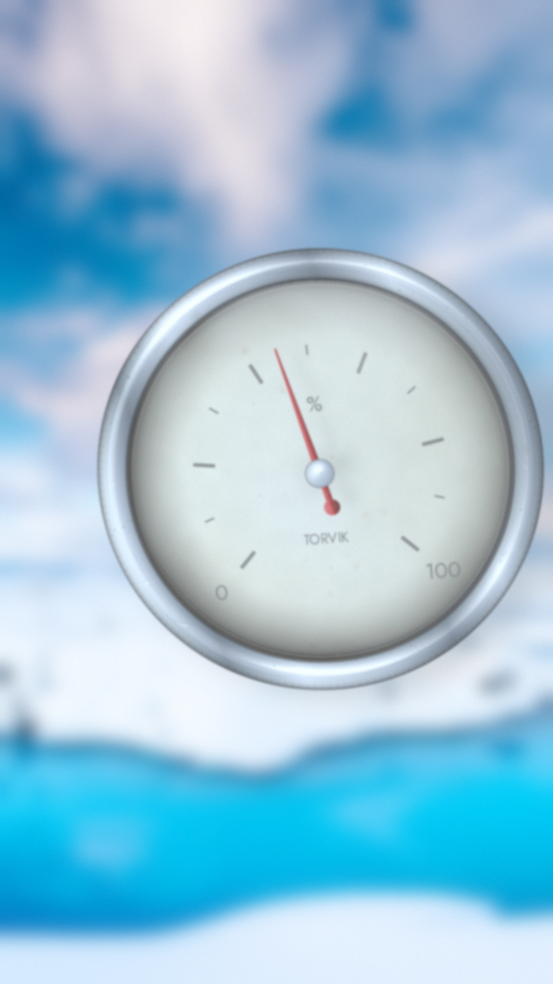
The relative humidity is 45,%
